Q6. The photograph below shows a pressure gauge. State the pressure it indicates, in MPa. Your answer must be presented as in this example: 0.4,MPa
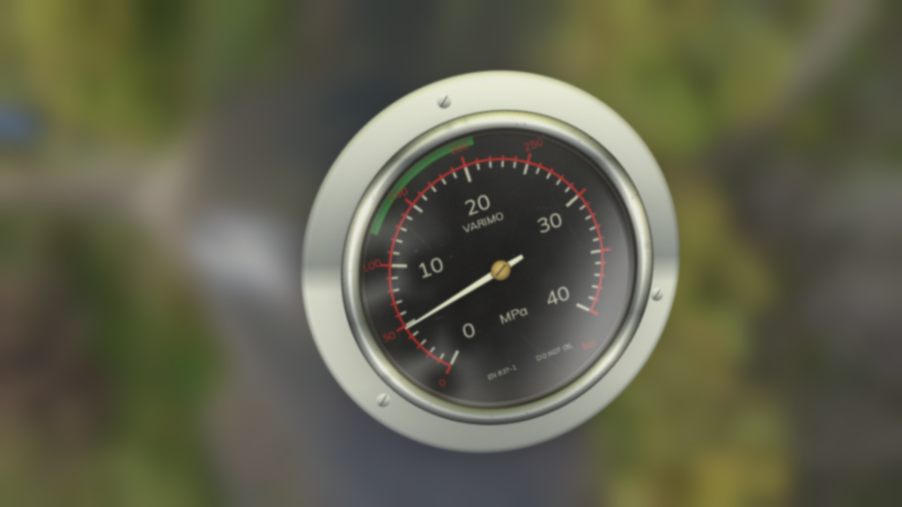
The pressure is 5,MPa
